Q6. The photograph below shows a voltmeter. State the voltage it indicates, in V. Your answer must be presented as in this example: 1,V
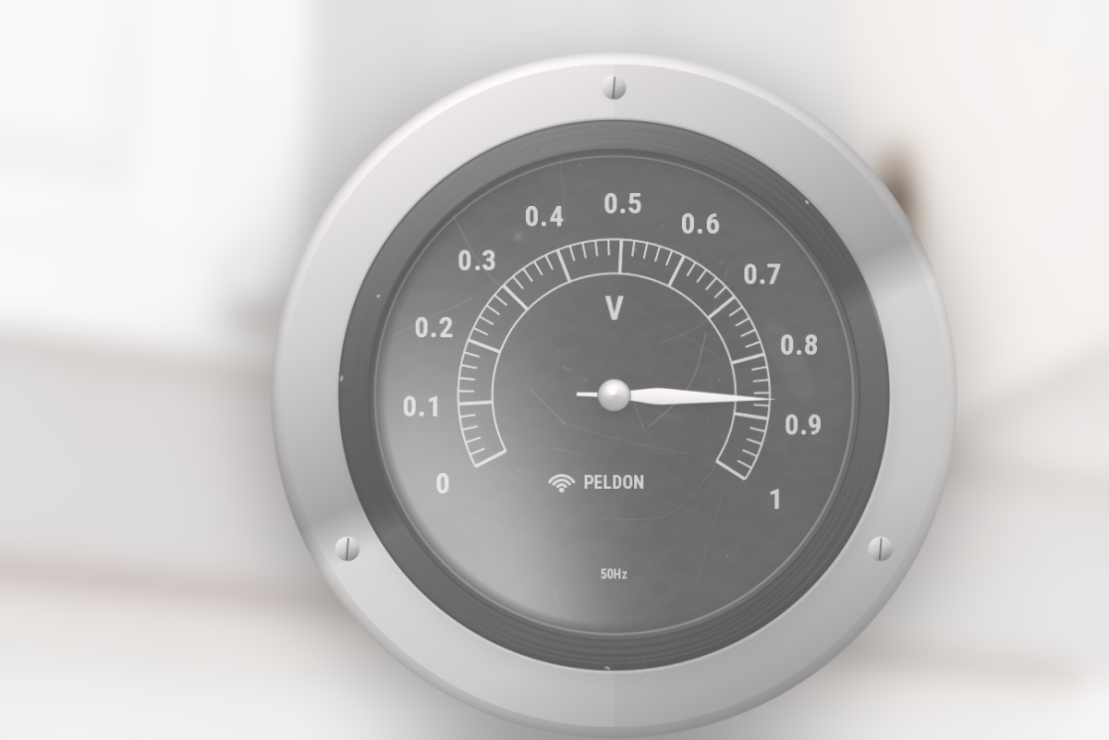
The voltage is 0.87,V
